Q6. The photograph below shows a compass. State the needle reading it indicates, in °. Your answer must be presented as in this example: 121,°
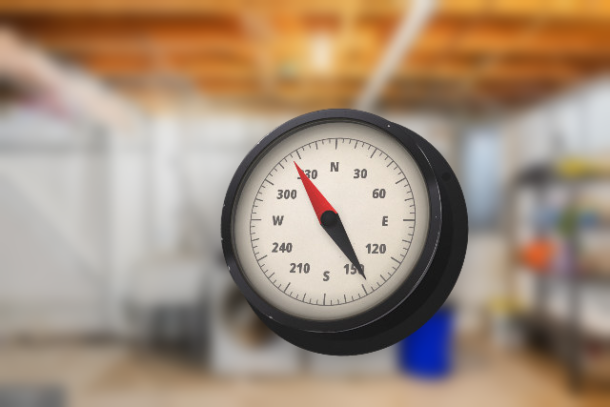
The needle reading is 325,°
